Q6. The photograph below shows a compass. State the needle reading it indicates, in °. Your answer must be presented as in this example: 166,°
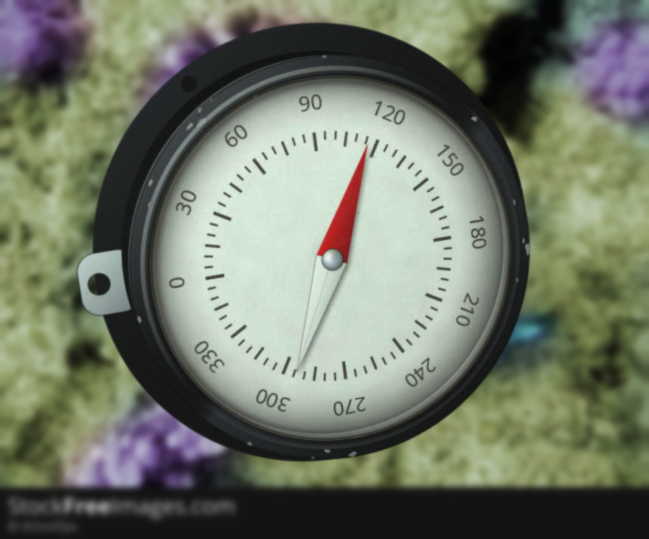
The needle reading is 115,°
